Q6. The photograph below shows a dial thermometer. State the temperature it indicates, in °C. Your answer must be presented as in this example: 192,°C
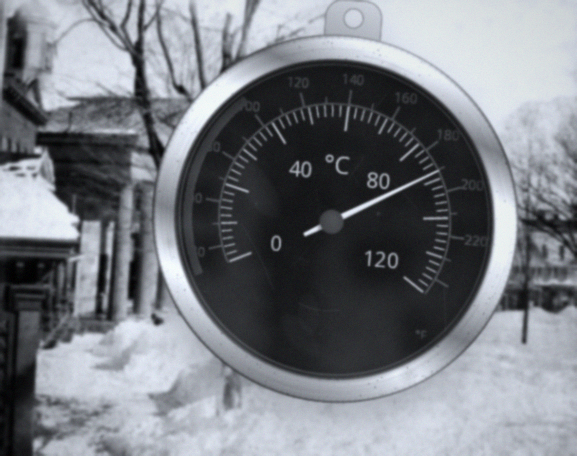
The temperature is 88,°C
